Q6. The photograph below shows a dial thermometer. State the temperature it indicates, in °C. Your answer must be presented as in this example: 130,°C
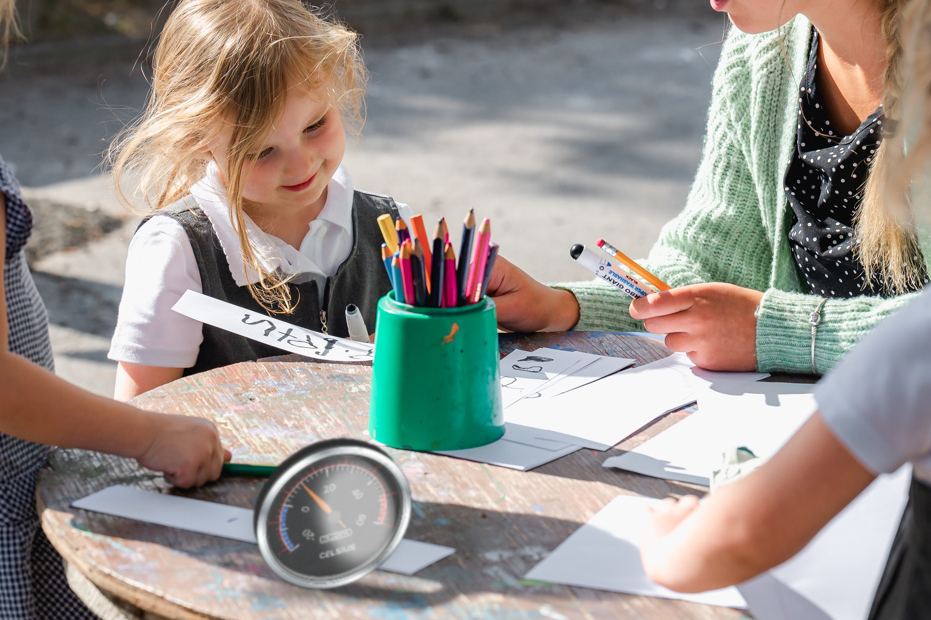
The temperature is 10,°C
